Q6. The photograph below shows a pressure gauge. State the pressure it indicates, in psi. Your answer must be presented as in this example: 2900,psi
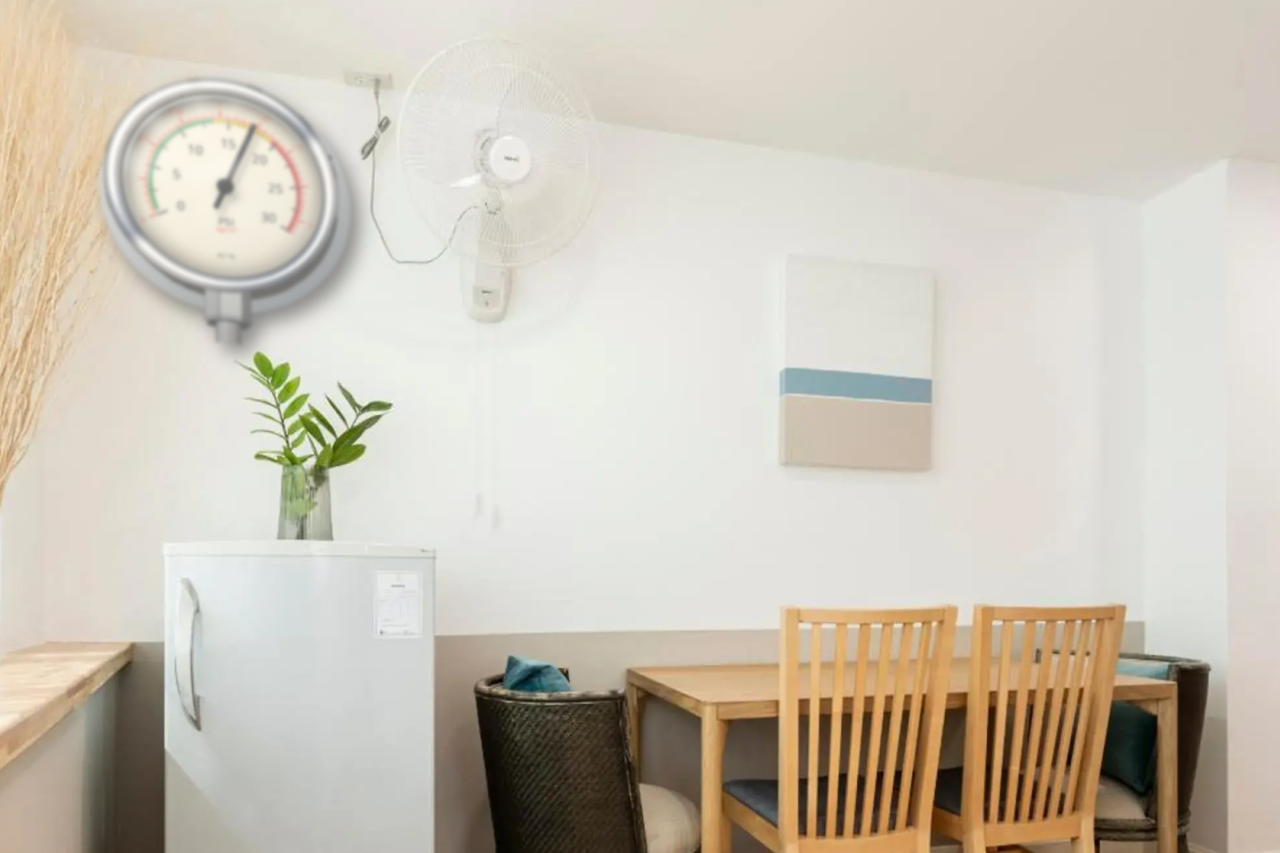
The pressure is 17.5,psi
